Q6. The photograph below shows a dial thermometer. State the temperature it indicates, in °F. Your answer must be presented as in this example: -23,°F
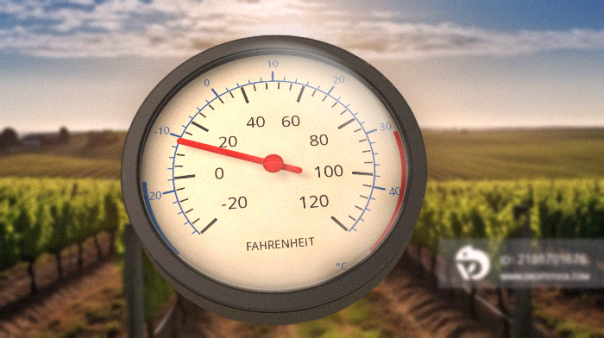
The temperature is 12,°F
